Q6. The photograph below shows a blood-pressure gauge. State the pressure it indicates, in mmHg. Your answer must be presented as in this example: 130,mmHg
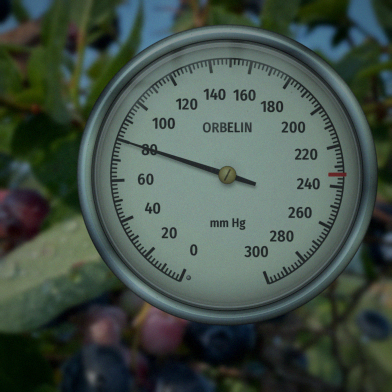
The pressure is 80,mmHg
